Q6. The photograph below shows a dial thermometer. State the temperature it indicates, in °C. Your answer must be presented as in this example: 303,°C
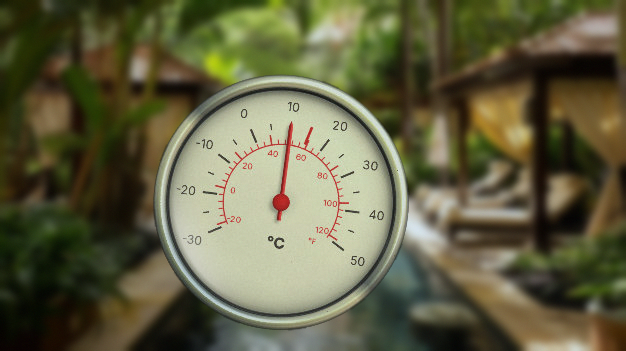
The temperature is 10,°C
